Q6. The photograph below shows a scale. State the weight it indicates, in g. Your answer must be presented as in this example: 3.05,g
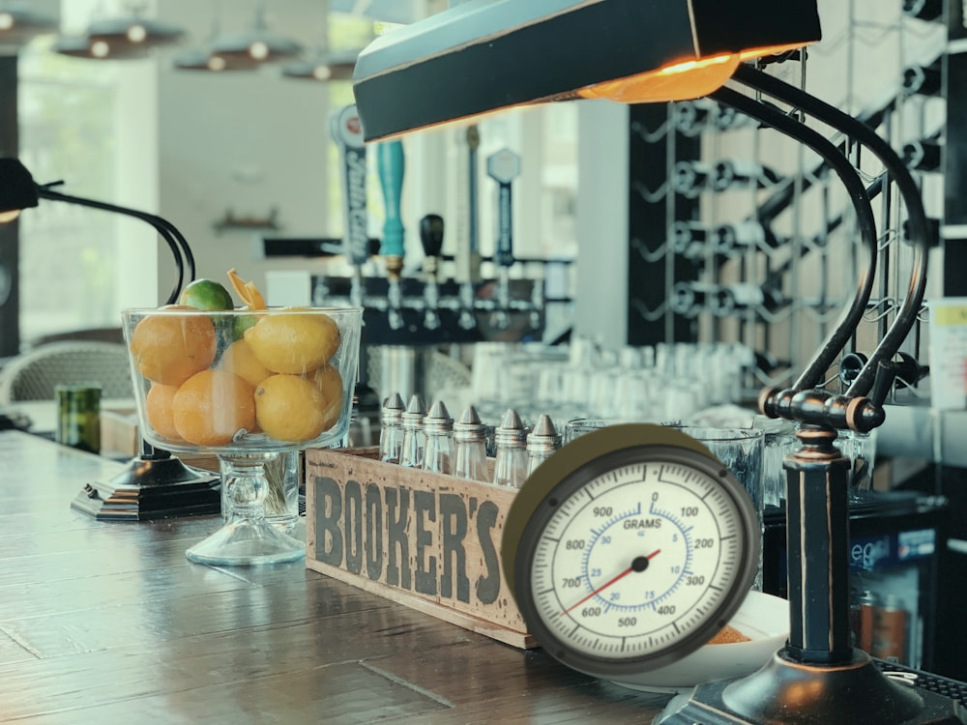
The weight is 650,g
